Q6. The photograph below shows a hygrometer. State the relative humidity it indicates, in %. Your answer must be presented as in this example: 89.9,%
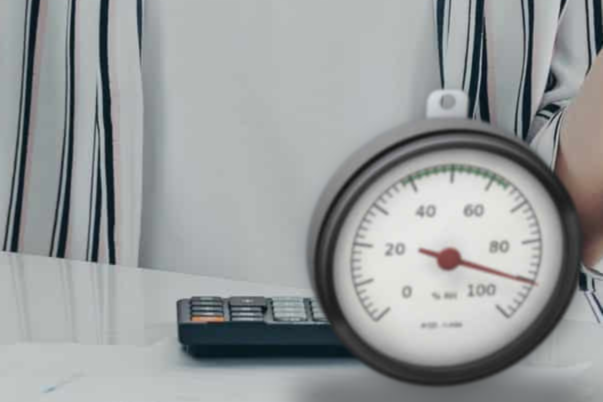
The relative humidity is 90,%
